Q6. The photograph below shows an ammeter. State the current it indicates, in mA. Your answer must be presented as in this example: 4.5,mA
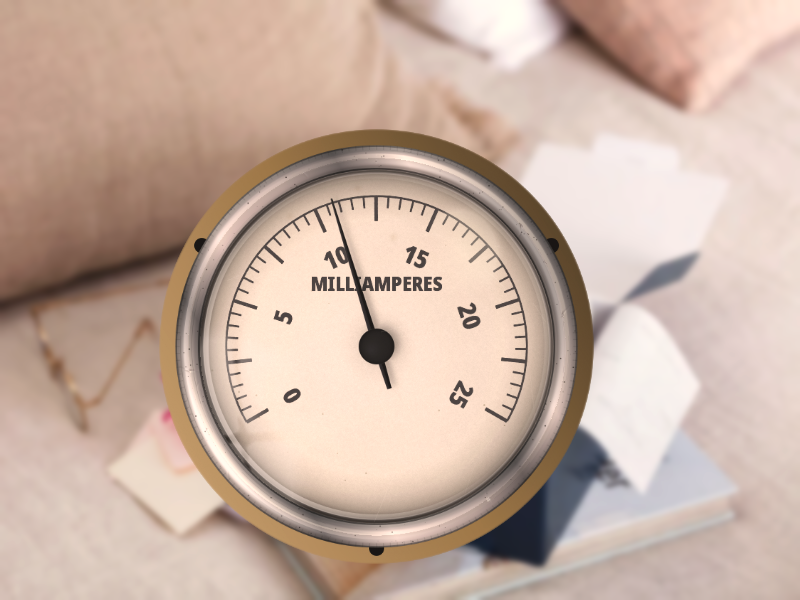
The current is 10.75,mA
